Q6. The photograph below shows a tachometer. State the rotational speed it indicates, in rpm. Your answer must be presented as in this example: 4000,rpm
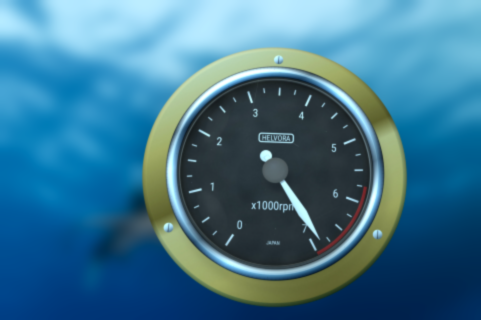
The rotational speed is 6875,rpm
